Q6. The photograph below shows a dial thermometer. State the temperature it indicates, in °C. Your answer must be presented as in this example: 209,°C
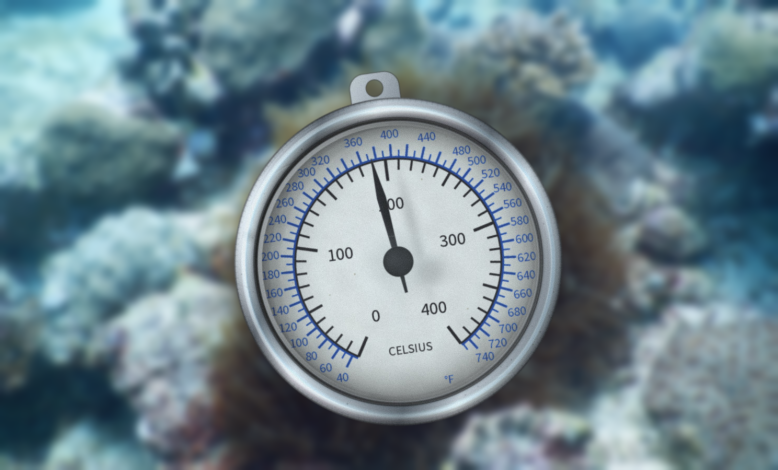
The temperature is 190,°C
